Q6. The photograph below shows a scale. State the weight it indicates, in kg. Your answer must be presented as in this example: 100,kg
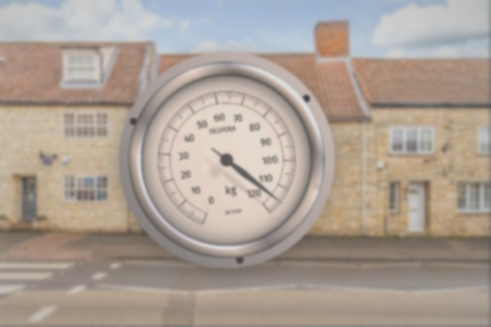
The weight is 115,kg
